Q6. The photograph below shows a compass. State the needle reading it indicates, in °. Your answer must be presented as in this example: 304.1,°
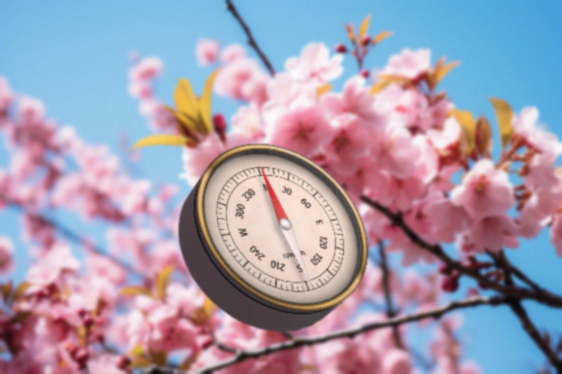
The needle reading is 0,°
